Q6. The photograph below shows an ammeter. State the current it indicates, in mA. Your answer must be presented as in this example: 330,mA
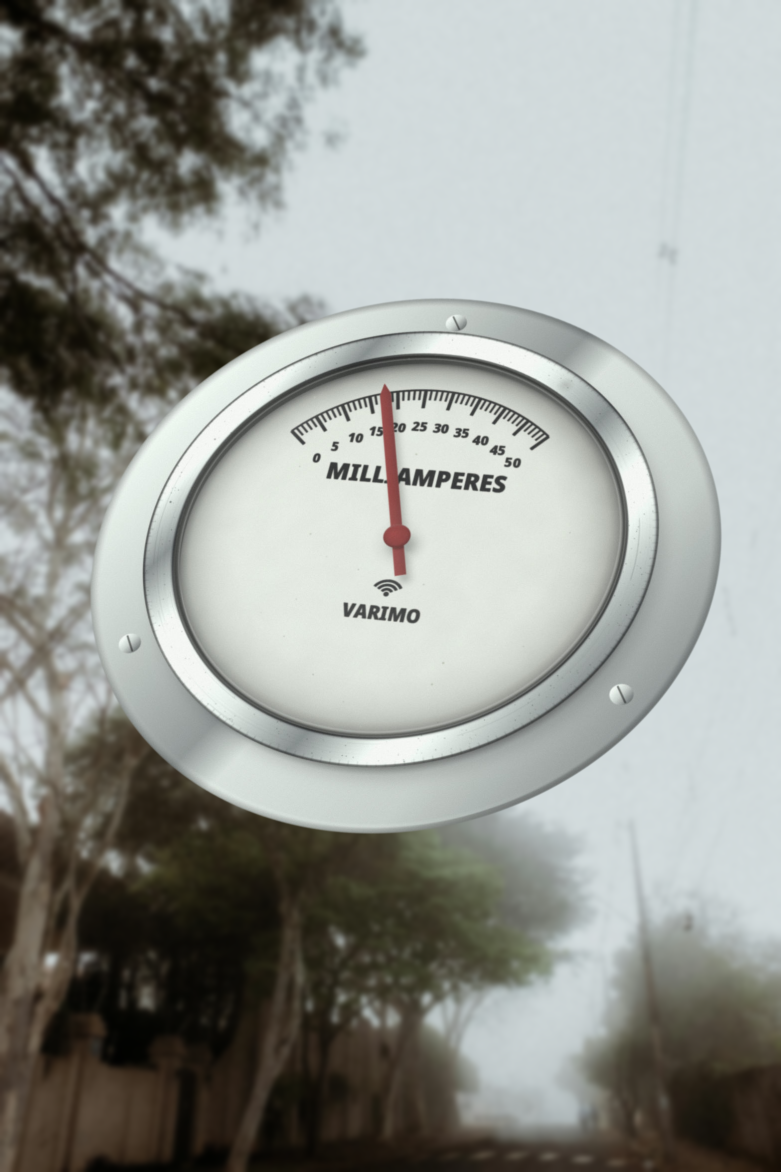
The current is 18,mA
